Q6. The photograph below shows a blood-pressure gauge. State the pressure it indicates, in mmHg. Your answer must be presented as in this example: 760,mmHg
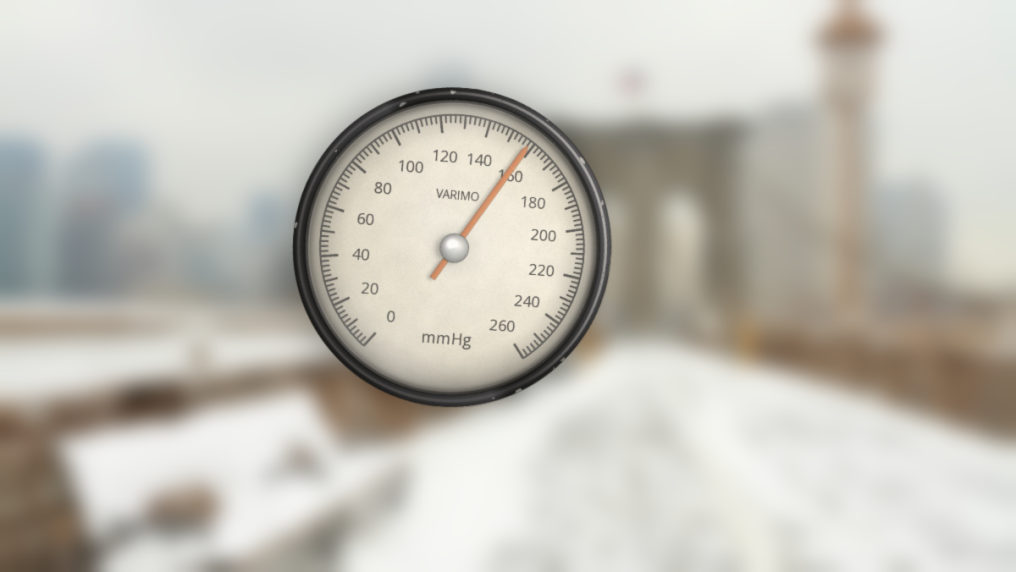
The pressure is 158,mmHg
